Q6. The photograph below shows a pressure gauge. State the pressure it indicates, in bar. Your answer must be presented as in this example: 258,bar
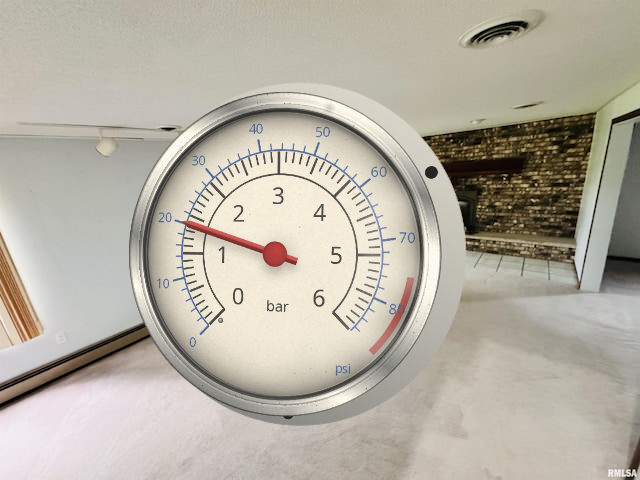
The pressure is 1.4,bar
